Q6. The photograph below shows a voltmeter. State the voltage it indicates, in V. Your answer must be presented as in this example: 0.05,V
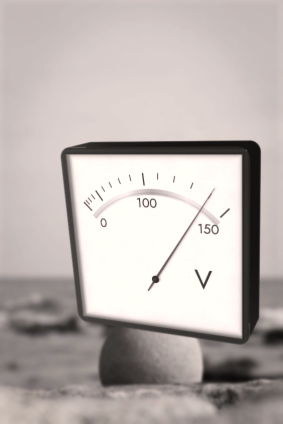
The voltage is 140,V
